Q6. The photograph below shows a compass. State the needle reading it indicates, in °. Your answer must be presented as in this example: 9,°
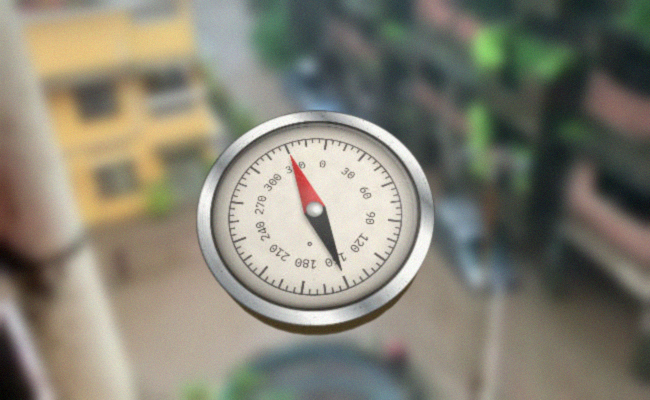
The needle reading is 330,°
